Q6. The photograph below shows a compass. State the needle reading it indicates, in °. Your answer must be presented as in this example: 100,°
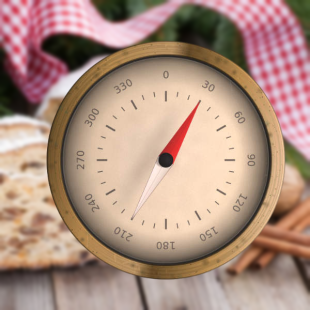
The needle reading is 30,°
